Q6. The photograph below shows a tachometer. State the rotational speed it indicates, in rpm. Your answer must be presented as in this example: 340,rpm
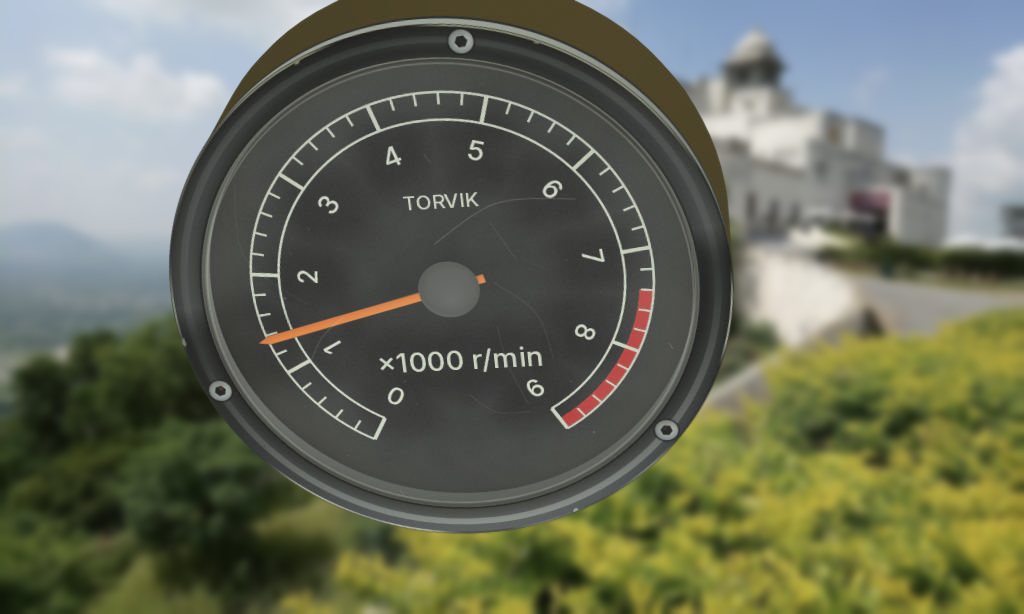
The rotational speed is 1400,rpm
